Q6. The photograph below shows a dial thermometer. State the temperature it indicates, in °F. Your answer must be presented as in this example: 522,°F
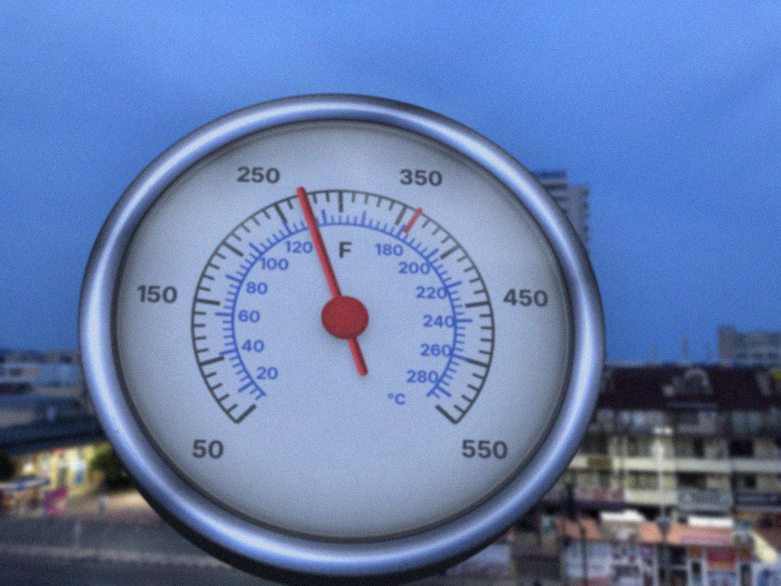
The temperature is 270,°F
